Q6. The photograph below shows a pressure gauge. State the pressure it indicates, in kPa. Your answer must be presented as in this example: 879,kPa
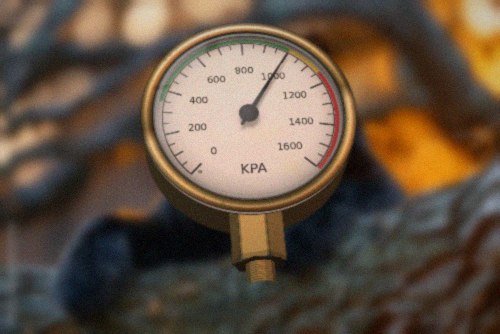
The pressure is 1000,kPa
